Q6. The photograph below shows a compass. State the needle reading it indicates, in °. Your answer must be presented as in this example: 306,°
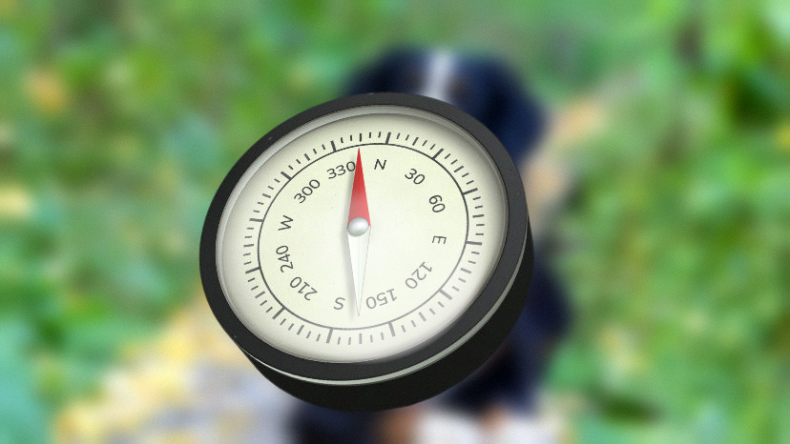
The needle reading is 345,°
